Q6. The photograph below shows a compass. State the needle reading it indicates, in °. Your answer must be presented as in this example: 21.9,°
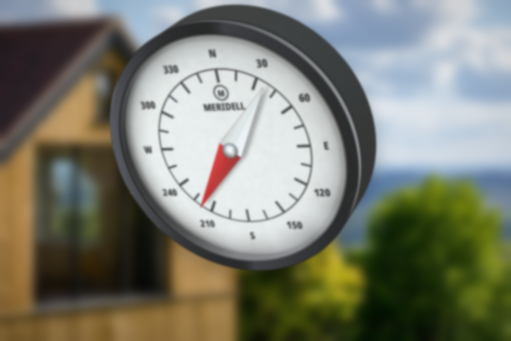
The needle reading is 217.5,°
